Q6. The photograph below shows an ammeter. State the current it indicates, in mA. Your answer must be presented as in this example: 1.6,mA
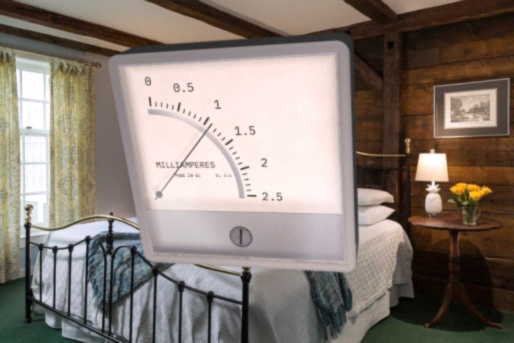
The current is 1.1,mA
